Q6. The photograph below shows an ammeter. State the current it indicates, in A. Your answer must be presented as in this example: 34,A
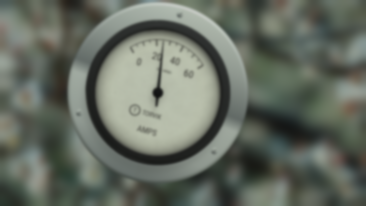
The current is 25,A
